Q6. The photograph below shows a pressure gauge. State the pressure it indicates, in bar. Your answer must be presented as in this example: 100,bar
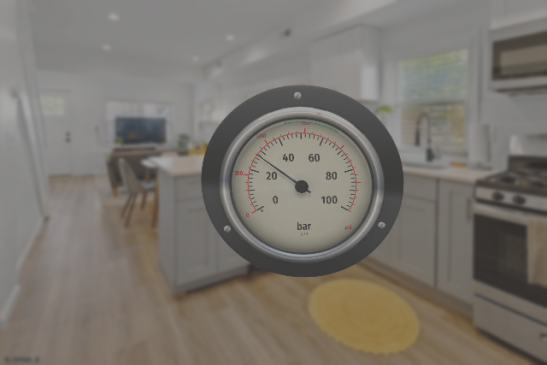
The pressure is 28,bar
